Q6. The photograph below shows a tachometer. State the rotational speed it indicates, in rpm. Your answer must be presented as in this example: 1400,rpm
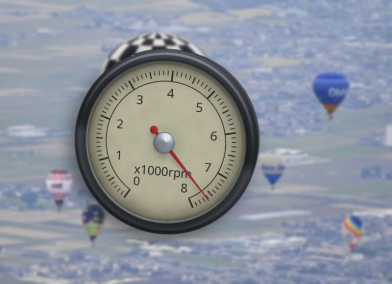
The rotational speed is 7600,rpm
